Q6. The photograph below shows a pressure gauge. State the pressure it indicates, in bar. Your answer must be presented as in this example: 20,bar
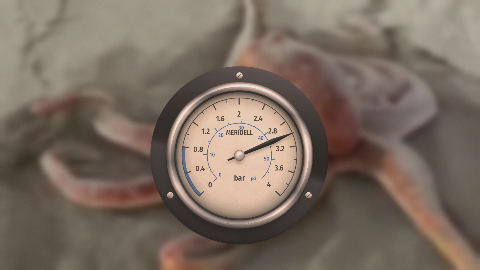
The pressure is 3,bar
